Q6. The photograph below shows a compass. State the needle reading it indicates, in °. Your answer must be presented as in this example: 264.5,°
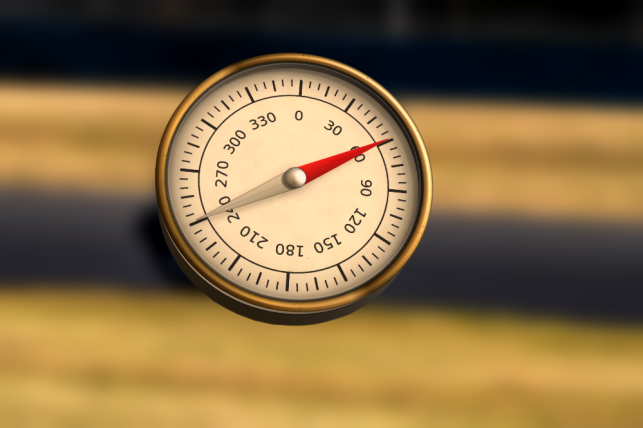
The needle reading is 60,°
